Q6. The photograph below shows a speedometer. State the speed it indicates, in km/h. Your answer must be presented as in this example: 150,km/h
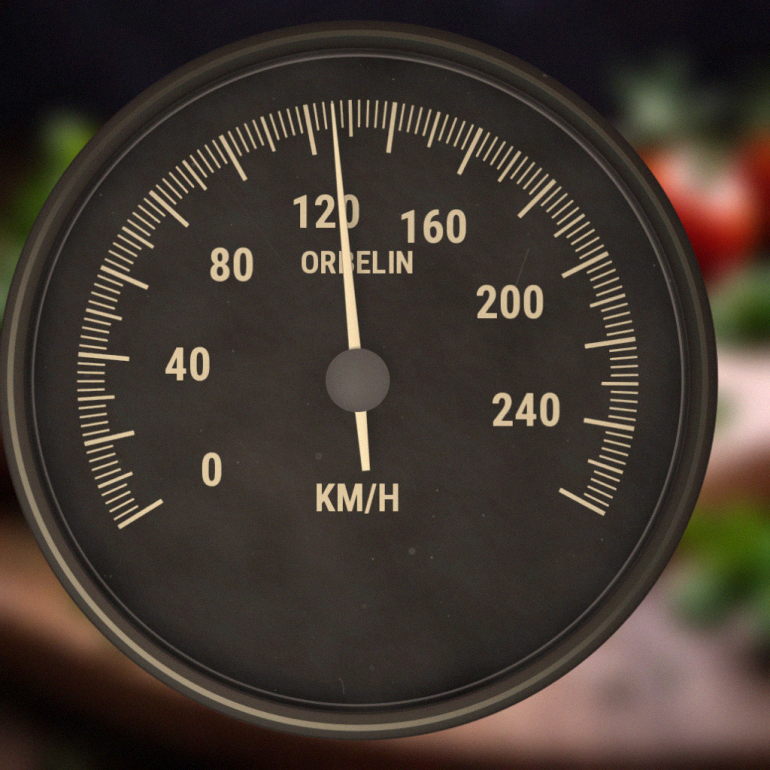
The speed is 126,km/h
